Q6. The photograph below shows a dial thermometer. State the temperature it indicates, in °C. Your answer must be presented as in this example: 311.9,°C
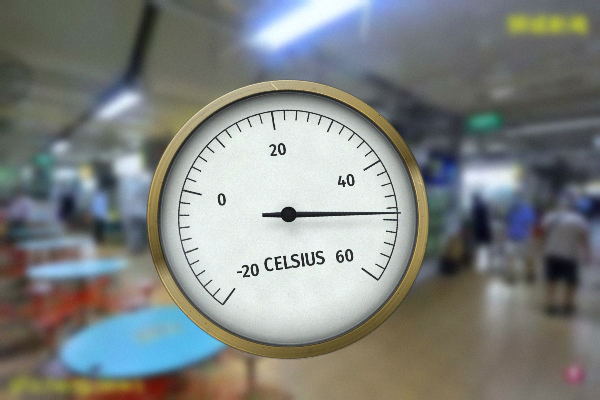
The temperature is 49,°C
